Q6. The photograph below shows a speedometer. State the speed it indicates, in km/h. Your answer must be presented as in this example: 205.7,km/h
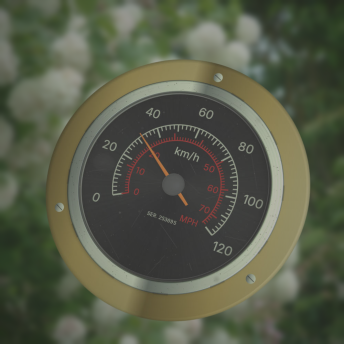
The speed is 32,km/h
